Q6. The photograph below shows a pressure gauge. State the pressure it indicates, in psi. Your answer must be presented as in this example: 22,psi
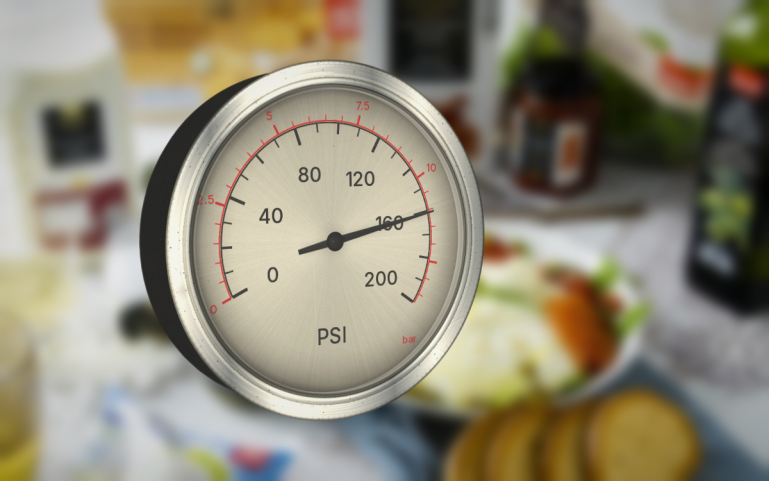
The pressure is 160,psi
